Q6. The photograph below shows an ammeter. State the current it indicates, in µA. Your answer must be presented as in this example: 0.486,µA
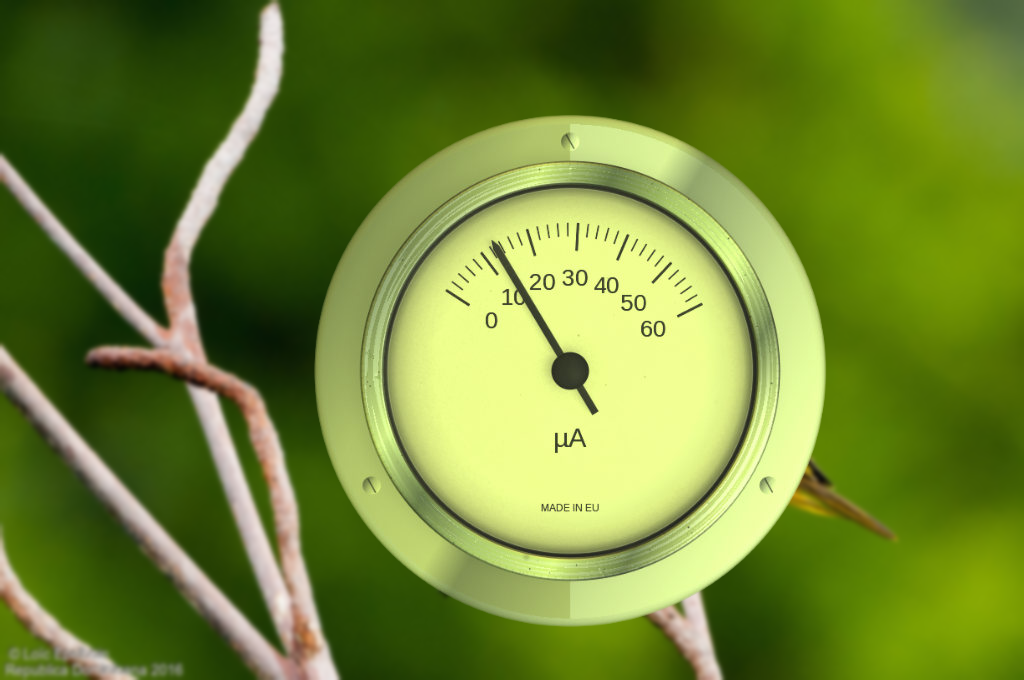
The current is 13,µA
